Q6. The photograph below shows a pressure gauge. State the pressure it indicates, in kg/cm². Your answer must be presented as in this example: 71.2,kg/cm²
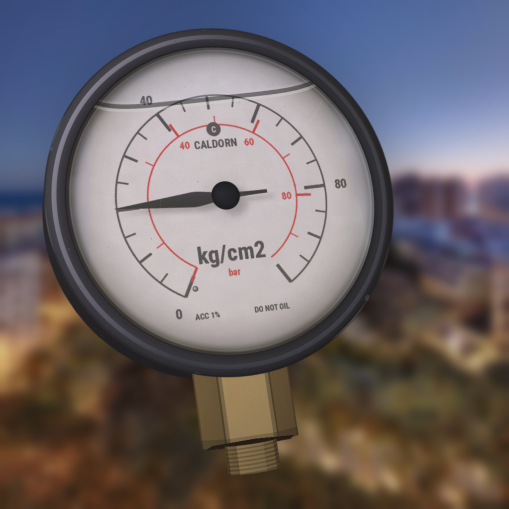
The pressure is 20,kg/cm²
